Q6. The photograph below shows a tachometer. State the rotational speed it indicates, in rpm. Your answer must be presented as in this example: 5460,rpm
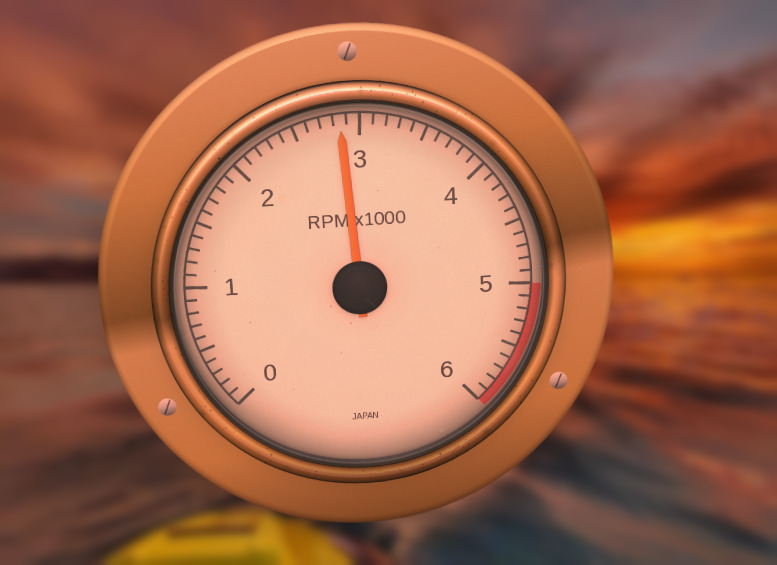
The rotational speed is 2850,rpm
